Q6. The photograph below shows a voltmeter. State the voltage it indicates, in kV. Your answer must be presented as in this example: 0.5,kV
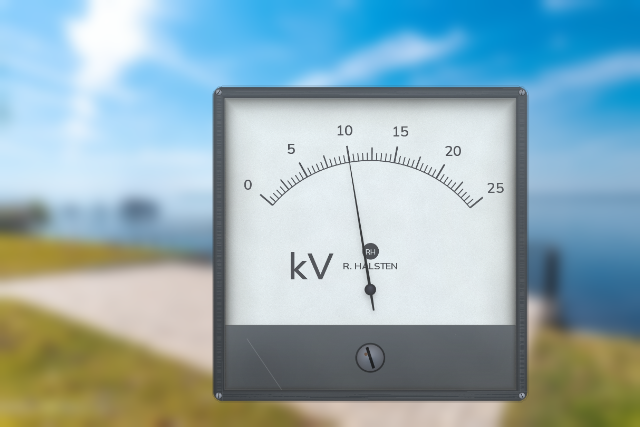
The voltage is 10,kV
